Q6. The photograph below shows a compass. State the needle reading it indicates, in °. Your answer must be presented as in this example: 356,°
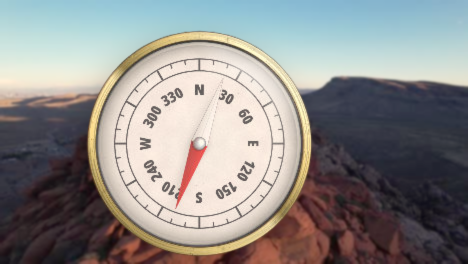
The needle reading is 200,°
